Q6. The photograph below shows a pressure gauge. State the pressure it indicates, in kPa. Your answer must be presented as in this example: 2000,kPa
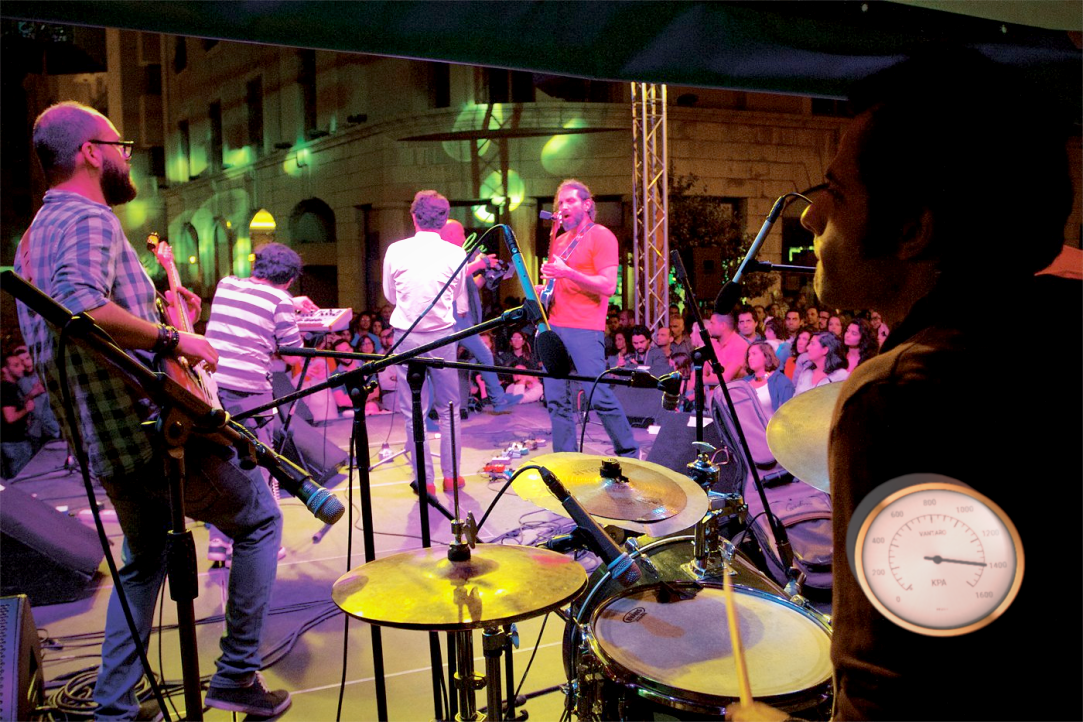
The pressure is 1400,kPa
